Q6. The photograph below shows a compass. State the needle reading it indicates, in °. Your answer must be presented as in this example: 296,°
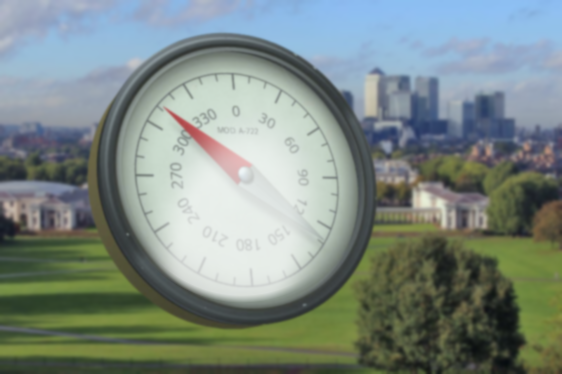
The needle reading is 310,°
